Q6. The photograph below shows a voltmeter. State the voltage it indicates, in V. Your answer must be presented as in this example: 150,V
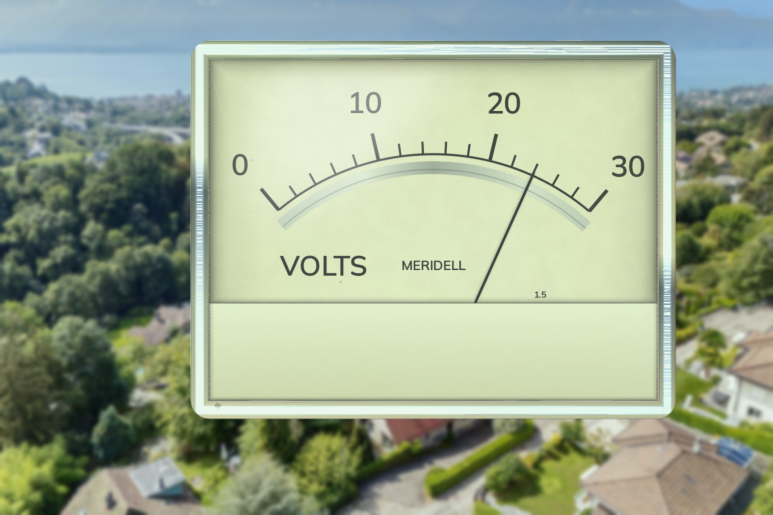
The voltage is 24,V
